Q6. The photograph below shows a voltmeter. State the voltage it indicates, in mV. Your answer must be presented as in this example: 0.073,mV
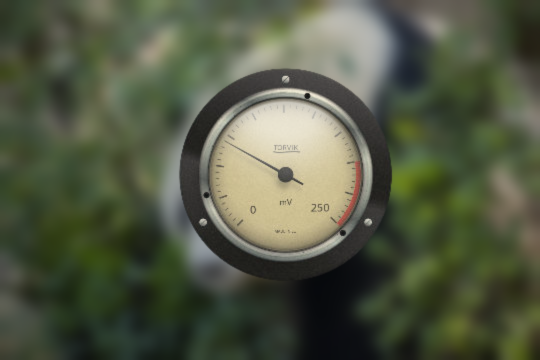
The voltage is 70,mV
